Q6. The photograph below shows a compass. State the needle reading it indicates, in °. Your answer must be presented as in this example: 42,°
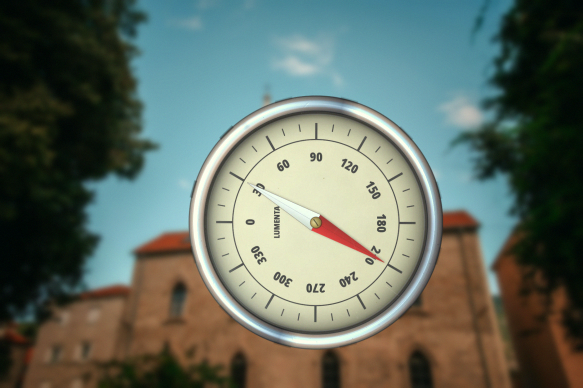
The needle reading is 210,°
